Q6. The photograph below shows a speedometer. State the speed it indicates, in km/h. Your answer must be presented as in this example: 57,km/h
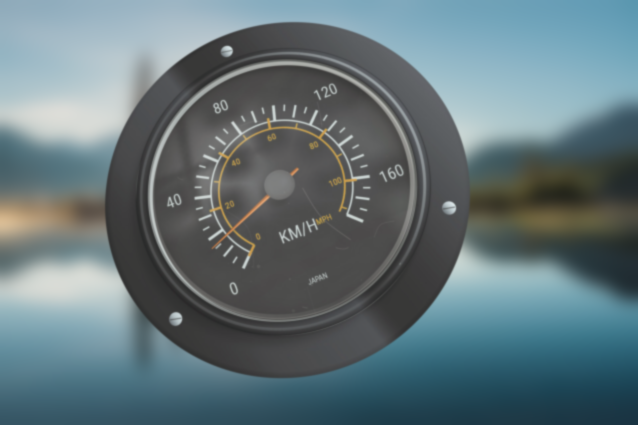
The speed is 15,km/h
